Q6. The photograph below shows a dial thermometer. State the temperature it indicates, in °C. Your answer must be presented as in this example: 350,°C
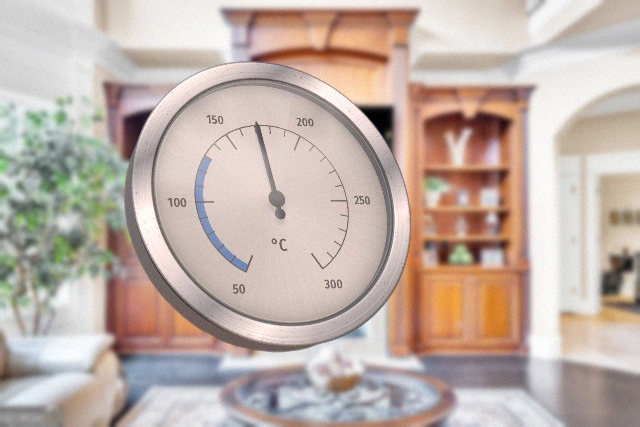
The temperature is 170,°C
